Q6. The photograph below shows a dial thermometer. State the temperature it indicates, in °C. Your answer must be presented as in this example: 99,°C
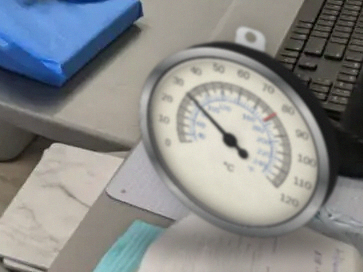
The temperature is 30,°C
